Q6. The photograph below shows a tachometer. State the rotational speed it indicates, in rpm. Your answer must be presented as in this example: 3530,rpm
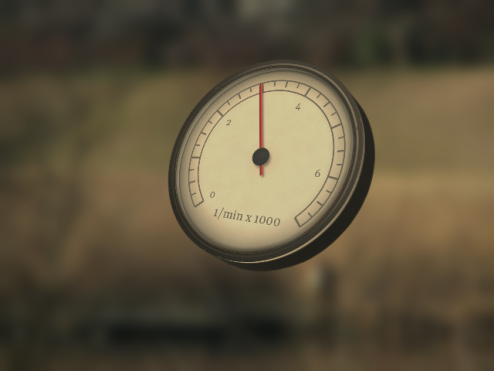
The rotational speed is 3000,rpm
